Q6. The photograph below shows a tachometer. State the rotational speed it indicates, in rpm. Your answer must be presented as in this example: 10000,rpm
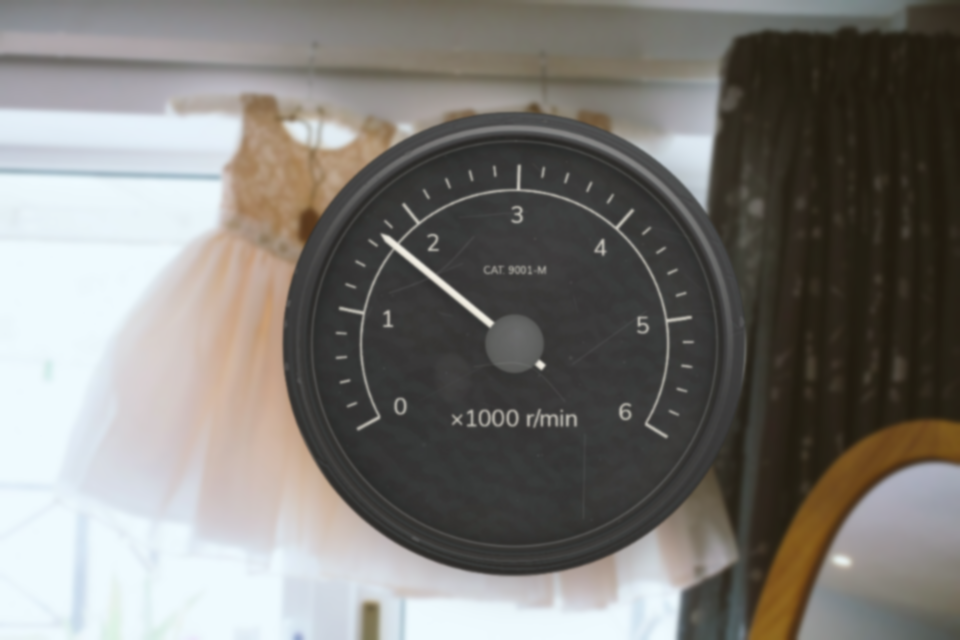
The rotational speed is 1700,rpm
